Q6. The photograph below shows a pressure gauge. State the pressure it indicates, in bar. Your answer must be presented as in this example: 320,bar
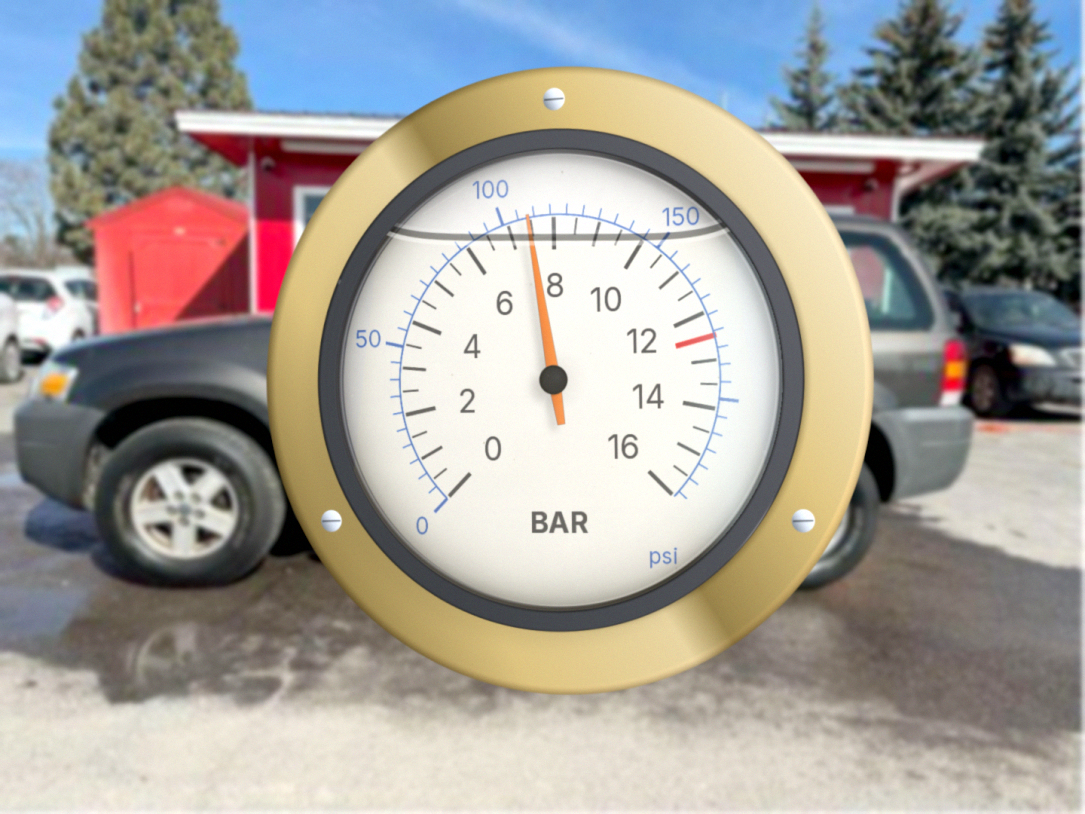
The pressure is 7.5,bar
